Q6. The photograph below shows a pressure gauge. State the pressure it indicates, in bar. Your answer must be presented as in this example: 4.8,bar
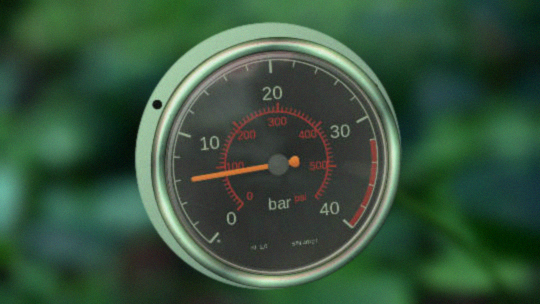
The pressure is 6,bar
